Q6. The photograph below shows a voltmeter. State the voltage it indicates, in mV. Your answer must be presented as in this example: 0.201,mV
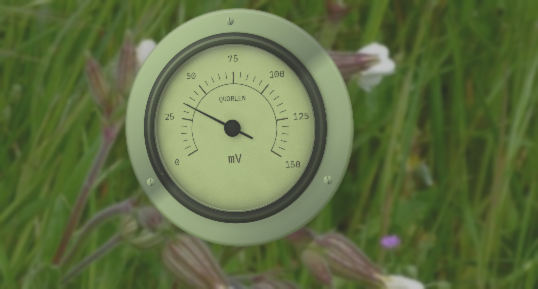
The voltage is 35,mV
